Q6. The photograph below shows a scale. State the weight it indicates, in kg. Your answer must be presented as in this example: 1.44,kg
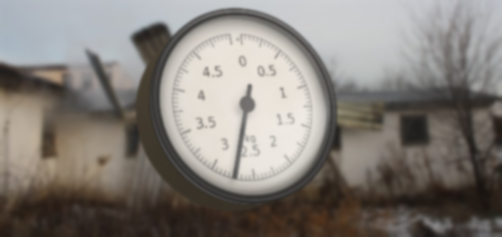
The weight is 2.75,kg
